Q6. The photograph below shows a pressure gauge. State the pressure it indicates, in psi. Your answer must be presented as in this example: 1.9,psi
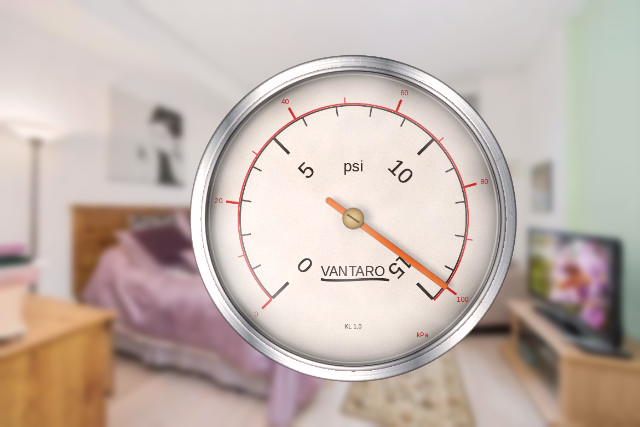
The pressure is 14.5,psi
